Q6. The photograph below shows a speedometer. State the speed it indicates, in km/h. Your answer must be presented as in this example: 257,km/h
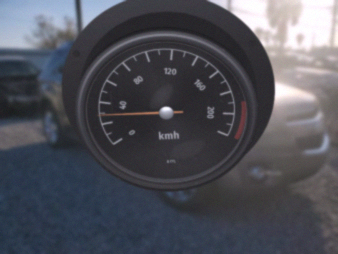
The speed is 30,km/h
